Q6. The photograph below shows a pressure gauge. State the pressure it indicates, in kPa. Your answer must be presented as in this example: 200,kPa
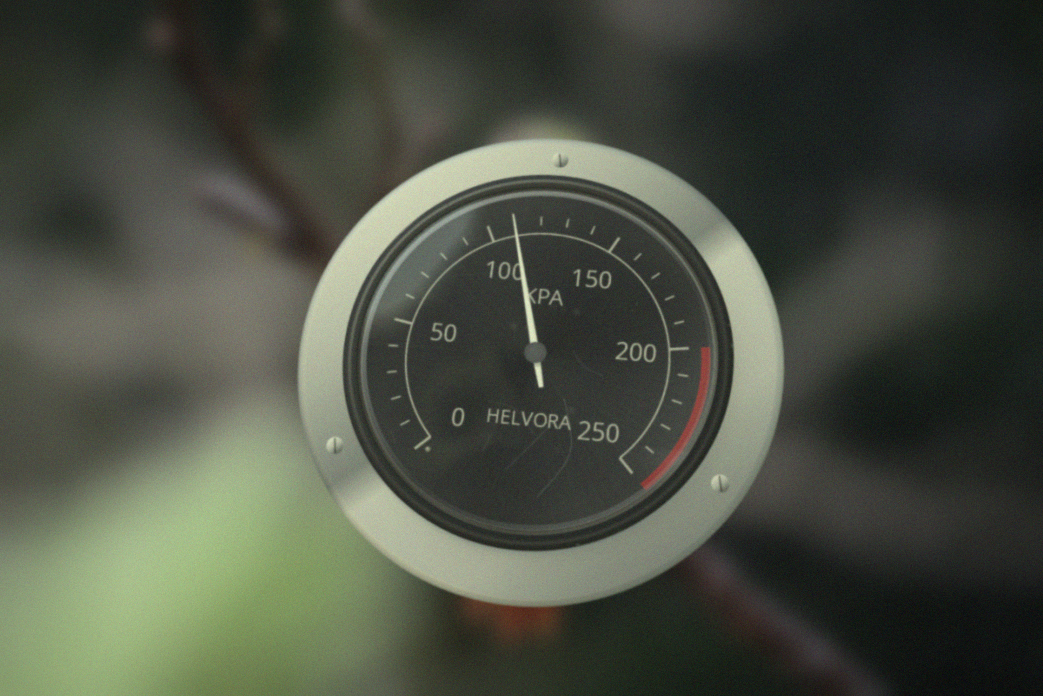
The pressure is 110,kPa
